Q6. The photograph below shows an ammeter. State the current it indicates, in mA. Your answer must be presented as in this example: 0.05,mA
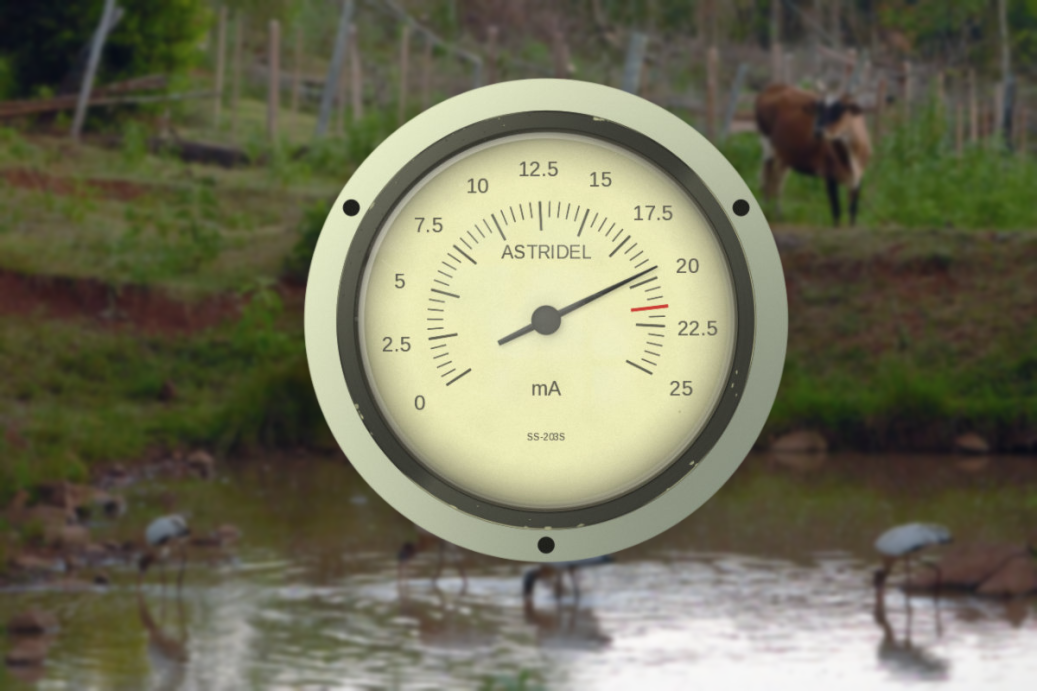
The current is 19.5,mA
